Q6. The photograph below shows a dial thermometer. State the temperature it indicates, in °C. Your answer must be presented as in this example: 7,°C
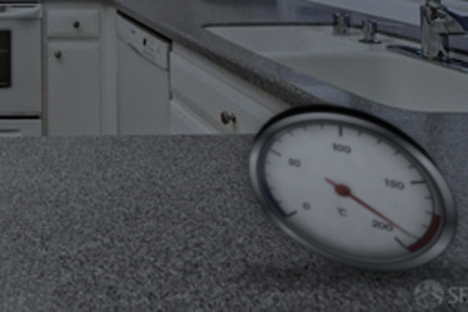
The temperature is 190,°C
